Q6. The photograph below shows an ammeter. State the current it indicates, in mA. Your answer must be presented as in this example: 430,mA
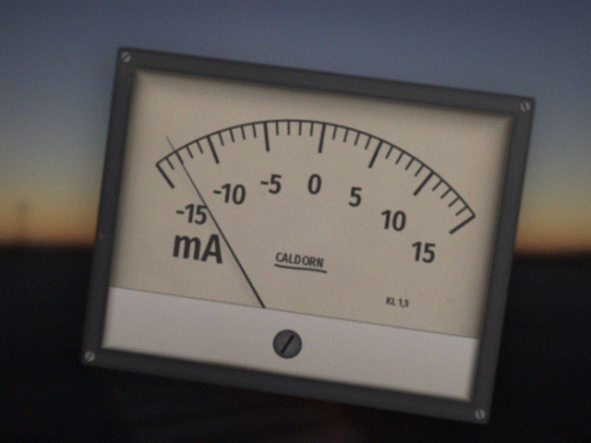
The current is -13,mA
